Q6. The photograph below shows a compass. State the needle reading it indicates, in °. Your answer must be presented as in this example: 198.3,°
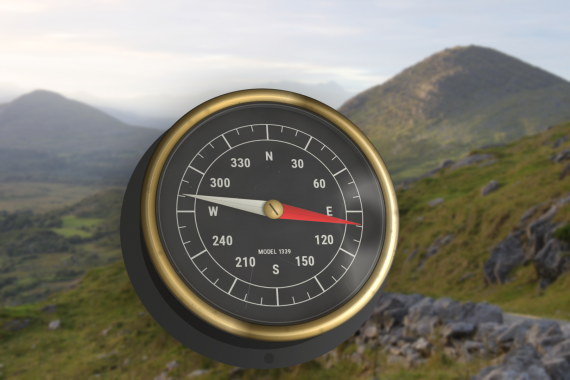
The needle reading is 100,°
